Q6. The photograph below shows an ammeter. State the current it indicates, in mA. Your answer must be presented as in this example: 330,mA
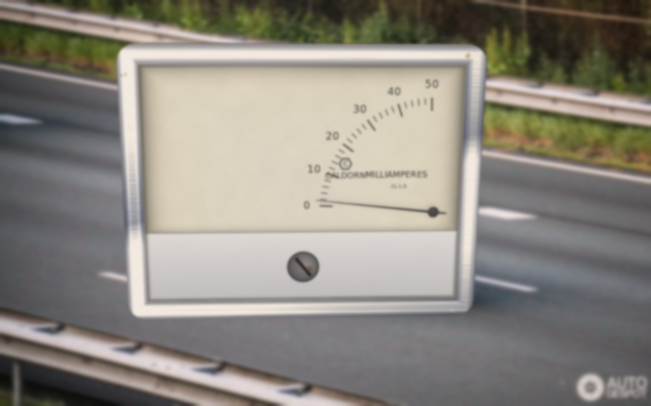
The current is 2,mA
